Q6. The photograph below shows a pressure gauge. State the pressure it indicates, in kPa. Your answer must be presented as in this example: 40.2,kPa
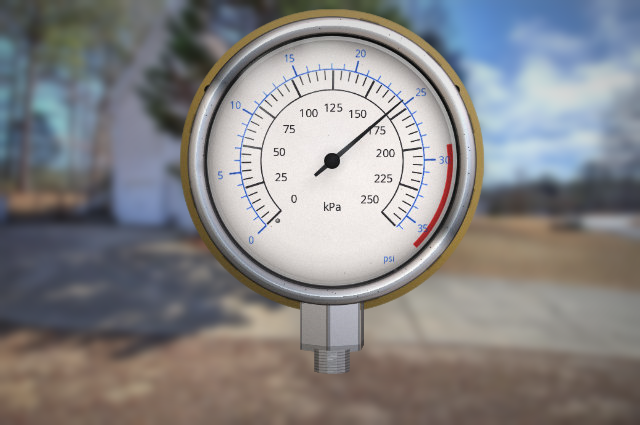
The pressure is 170,kPa
